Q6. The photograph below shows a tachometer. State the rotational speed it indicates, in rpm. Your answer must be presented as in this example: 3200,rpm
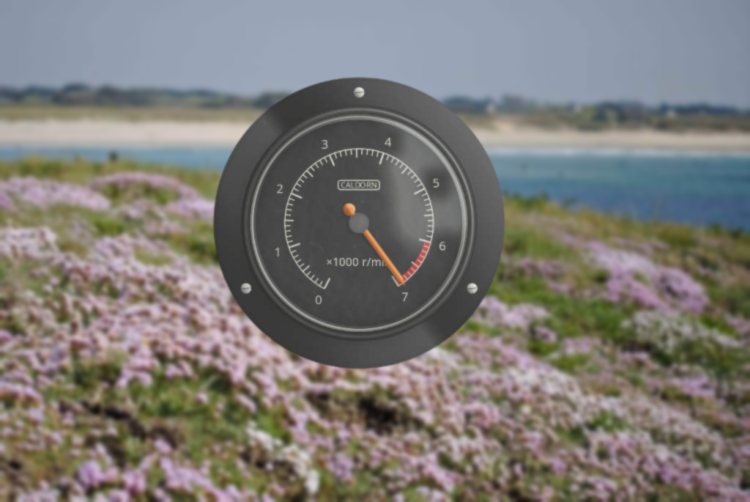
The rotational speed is 6900,rpm
